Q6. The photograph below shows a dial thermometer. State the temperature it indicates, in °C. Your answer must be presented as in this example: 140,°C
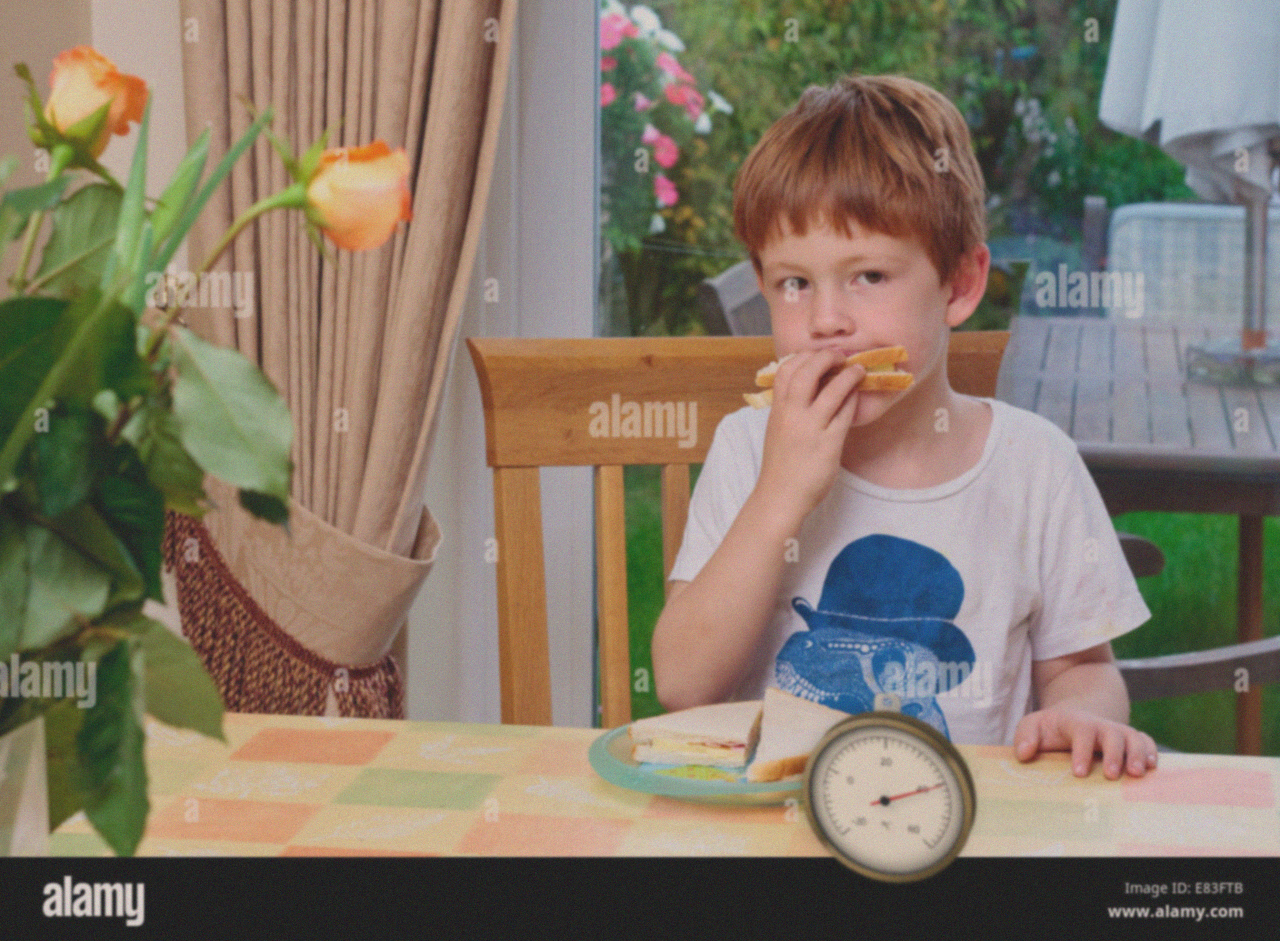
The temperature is 40,°C
